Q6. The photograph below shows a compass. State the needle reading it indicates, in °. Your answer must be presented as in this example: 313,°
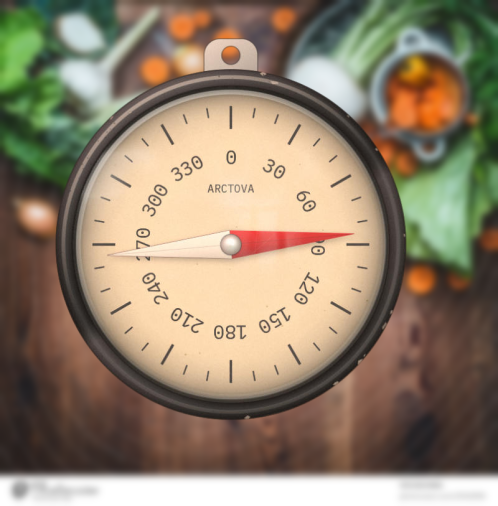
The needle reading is 85,°
